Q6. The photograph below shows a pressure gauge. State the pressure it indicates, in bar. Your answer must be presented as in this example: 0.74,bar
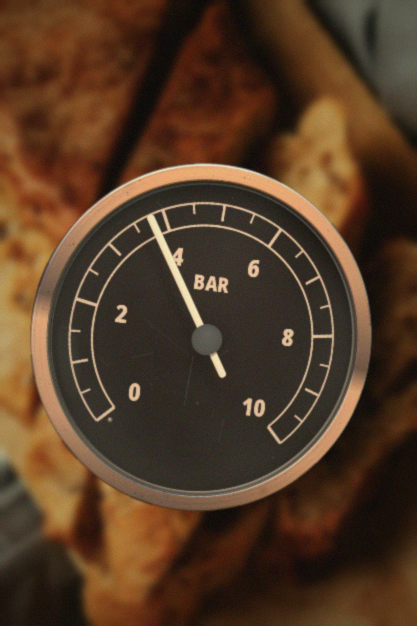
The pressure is 3.75,bar
